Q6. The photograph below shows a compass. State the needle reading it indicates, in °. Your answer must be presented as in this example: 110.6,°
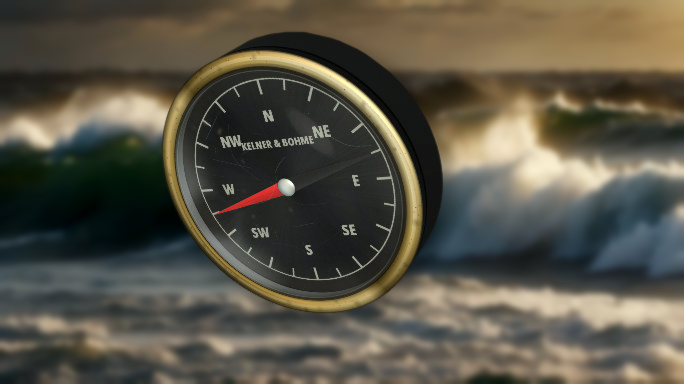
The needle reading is 255,°
